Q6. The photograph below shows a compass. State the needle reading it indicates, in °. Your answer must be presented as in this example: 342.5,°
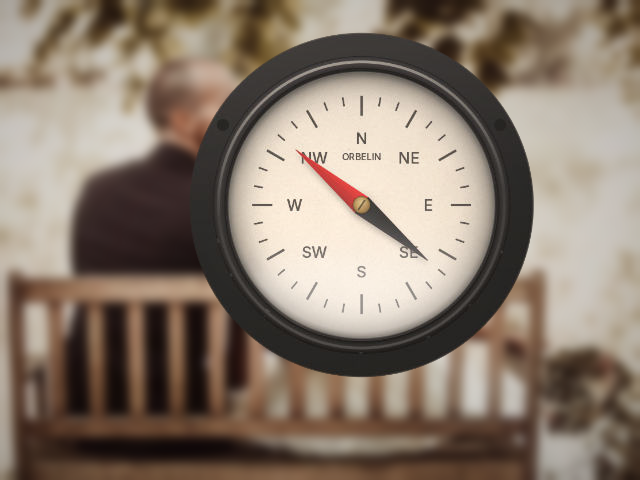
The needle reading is 310,°
